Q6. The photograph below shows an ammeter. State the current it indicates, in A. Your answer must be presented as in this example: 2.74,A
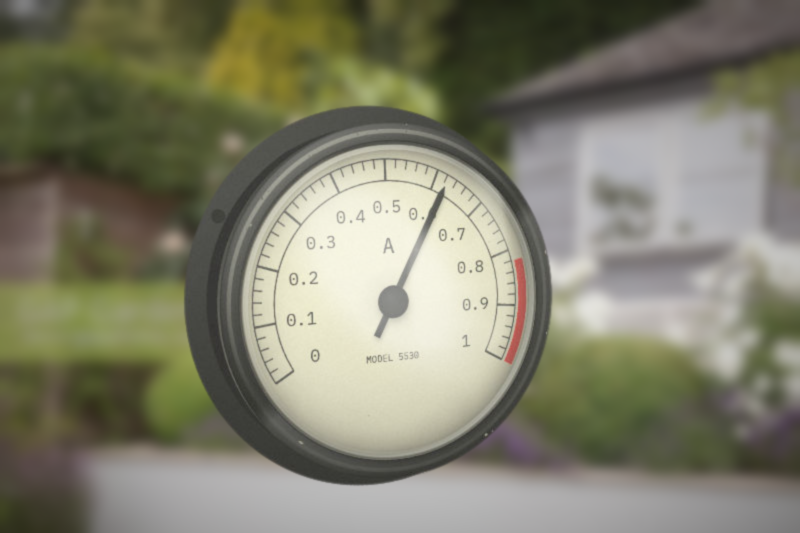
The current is 0.62,A
